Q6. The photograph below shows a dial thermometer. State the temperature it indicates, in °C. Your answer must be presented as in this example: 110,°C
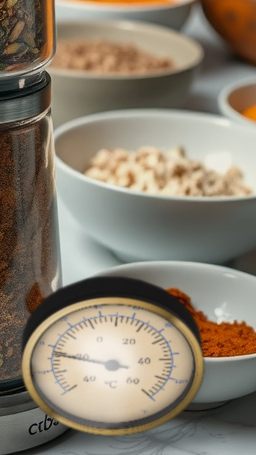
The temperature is -20,°C
